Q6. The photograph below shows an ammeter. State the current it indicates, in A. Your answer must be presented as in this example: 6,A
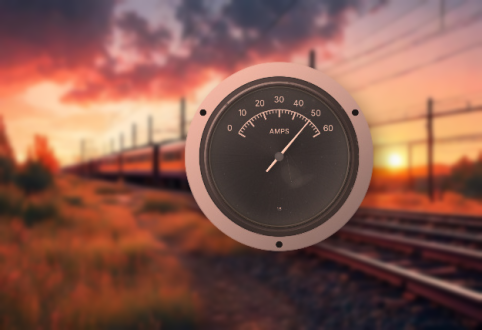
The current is 50,A
